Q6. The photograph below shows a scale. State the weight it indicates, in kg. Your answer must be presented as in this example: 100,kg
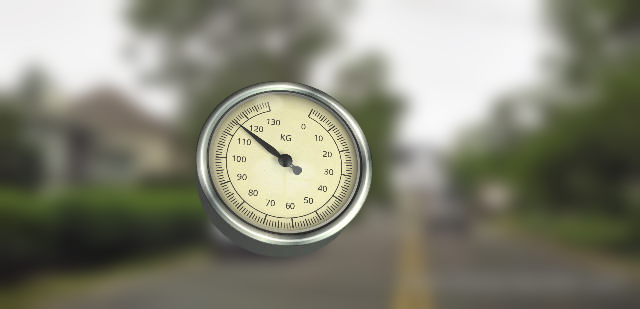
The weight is 115,kg
